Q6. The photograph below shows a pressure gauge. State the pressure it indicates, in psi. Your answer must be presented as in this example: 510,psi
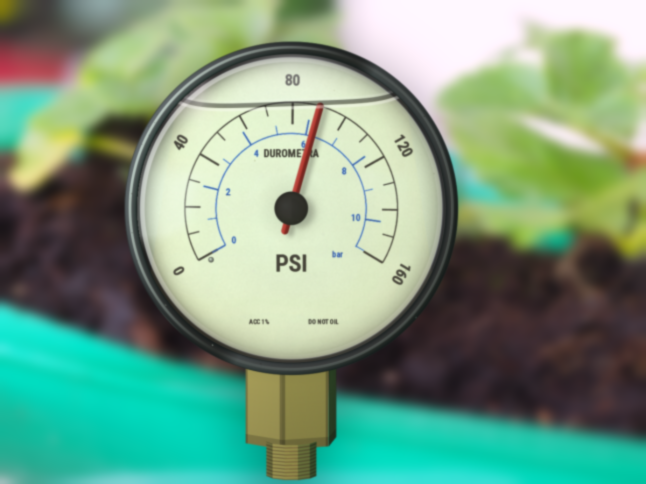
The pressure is 90,psi
